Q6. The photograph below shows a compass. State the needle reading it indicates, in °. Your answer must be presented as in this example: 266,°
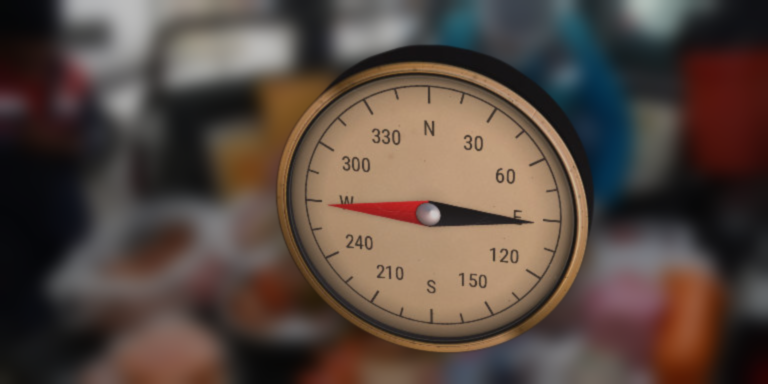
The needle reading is 270,°
